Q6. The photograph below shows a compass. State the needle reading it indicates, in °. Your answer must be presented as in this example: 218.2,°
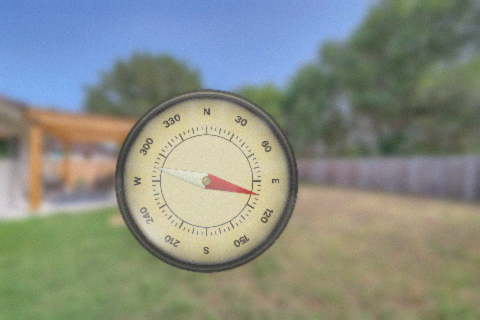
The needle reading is 105,°
